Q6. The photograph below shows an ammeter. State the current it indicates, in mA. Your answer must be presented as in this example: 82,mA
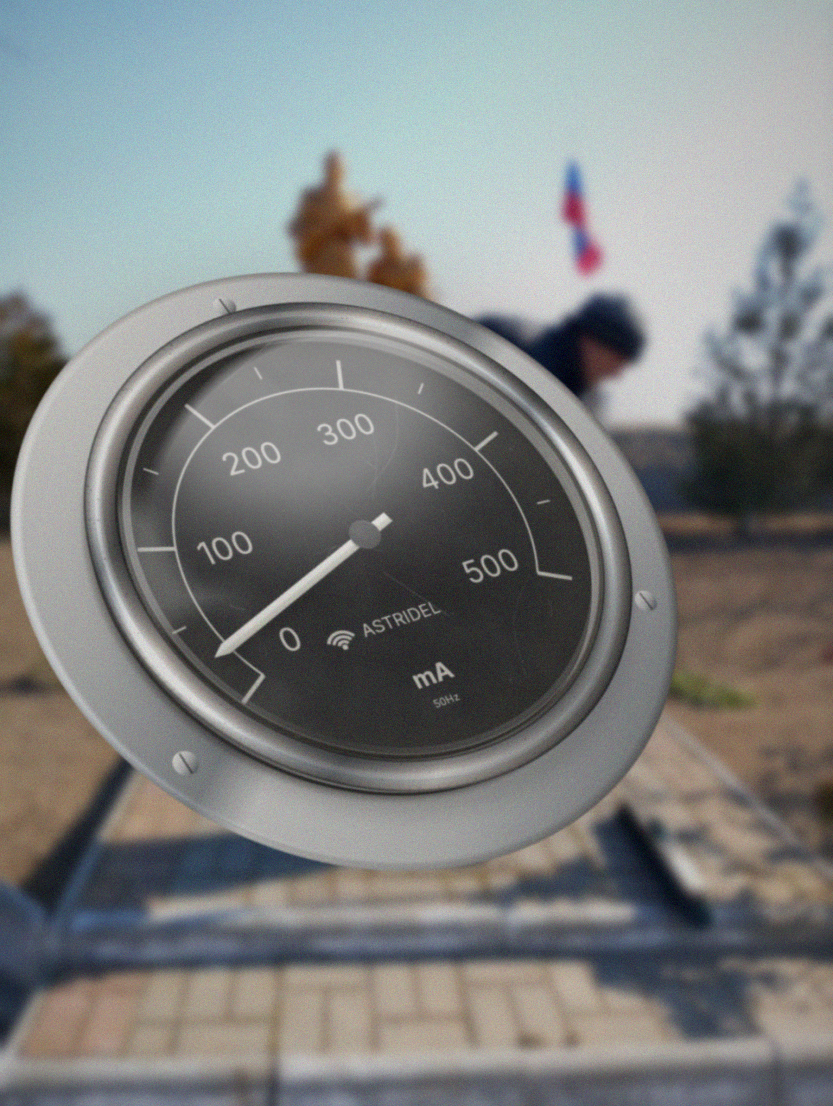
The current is 25,mA
